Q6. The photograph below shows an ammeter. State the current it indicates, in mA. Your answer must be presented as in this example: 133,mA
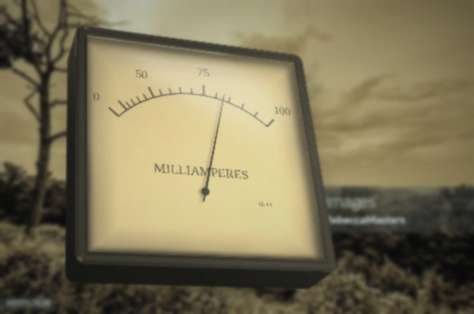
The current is 82.5,mA
